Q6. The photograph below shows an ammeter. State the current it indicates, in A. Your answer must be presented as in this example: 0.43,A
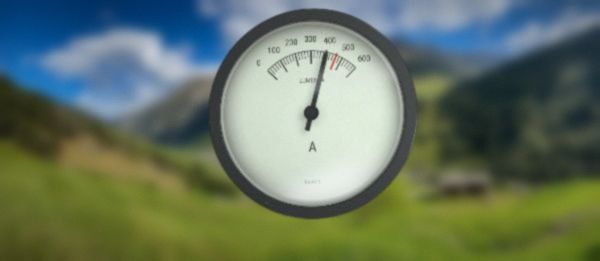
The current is 400,A
